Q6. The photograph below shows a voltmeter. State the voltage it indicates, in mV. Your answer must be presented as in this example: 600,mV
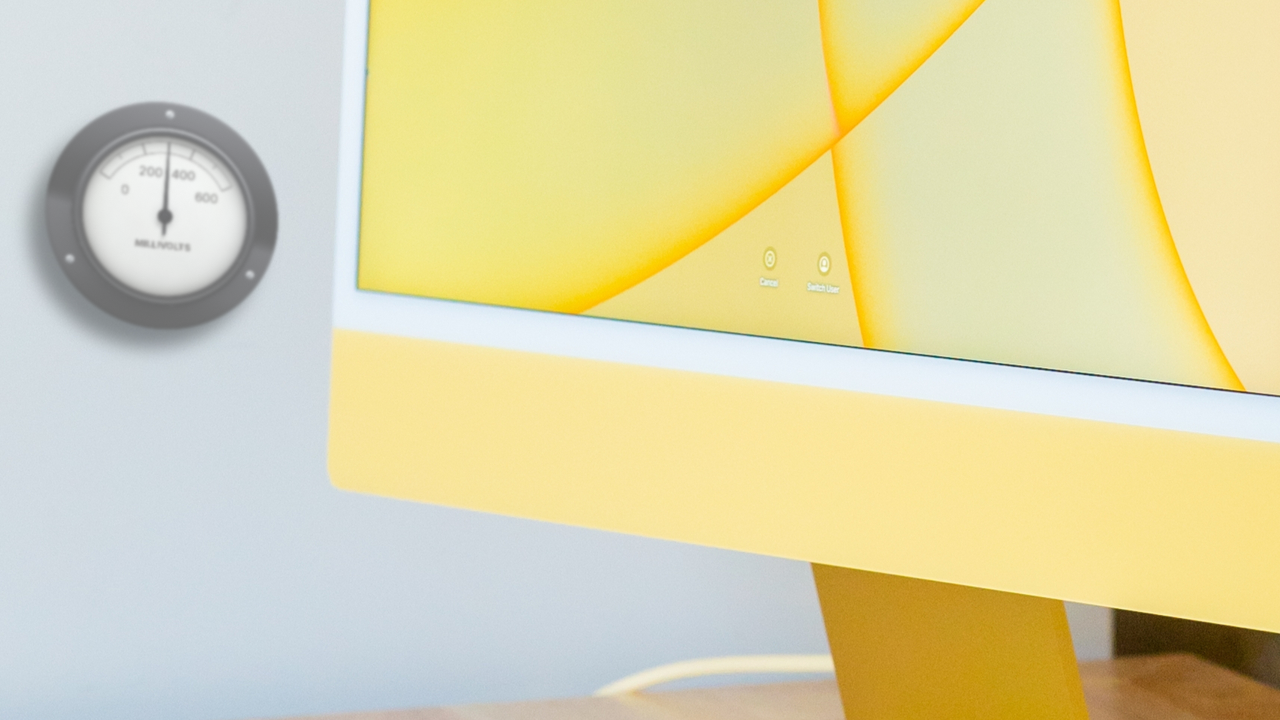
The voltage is 300,mV
